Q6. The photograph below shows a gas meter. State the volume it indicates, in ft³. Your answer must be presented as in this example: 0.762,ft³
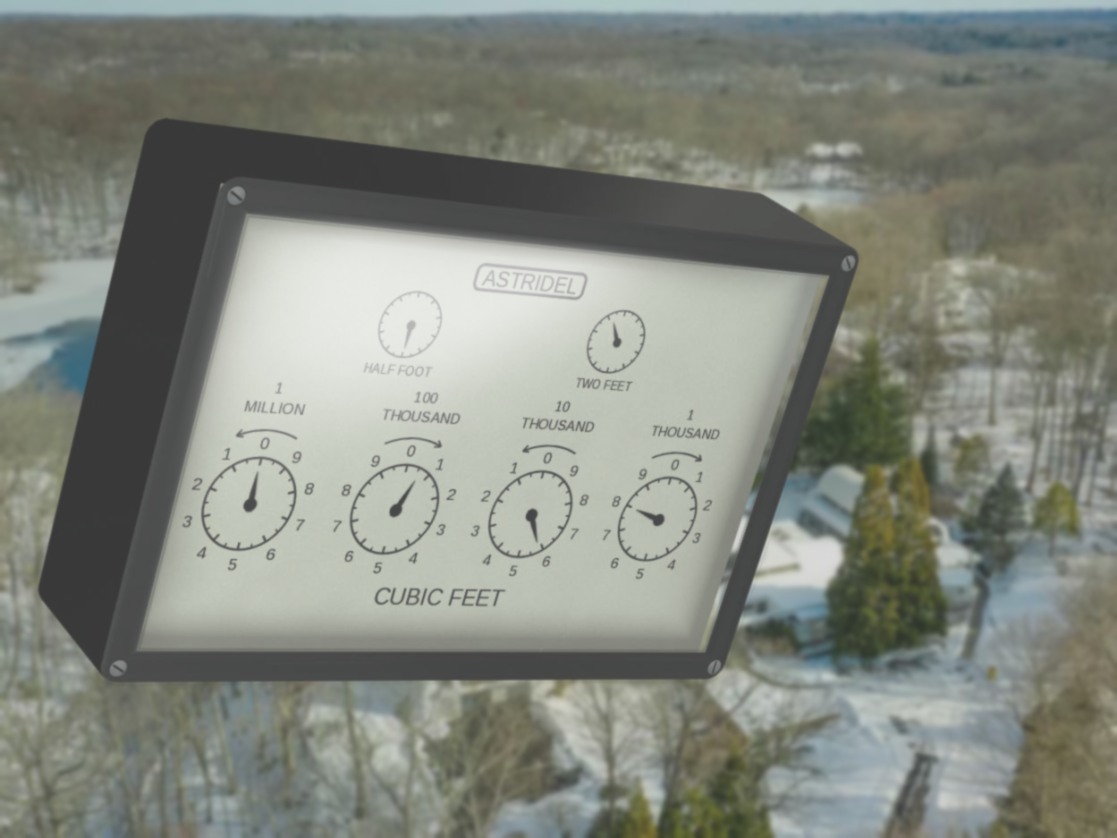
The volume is 5800,ft³
